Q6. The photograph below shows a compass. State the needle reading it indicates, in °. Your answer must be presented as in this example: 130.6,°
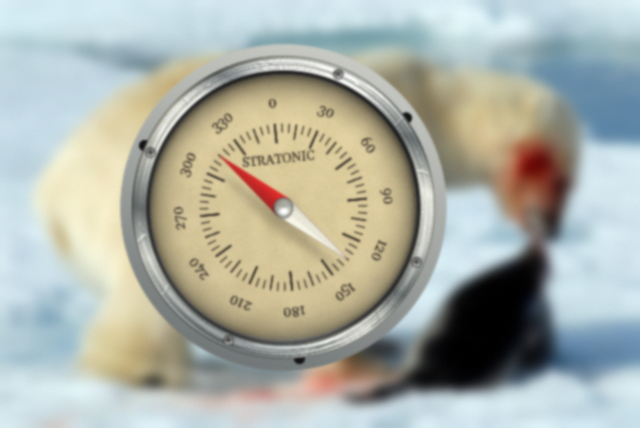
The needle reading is 315,°
